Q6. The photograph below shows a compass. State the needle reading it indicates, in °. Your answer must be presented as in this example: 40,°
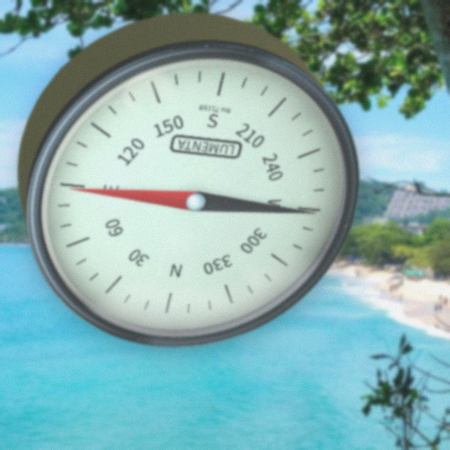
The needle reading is 90,°
